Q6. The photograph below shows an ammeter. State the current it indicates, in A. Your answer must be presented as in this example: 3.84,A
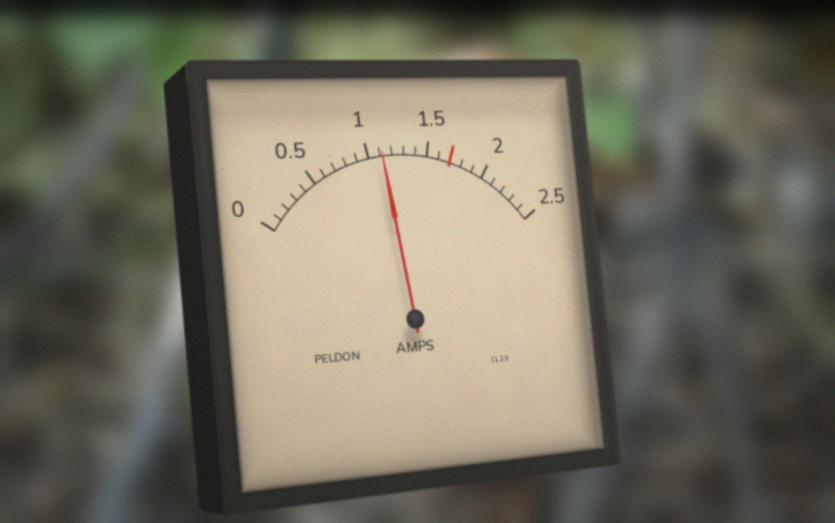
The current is 1.1,A
